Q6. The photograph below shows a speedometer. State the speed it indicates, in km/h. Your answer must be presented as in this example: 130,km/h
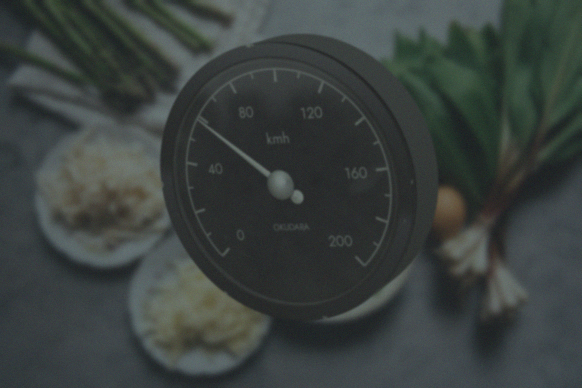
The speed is 60,km/h
